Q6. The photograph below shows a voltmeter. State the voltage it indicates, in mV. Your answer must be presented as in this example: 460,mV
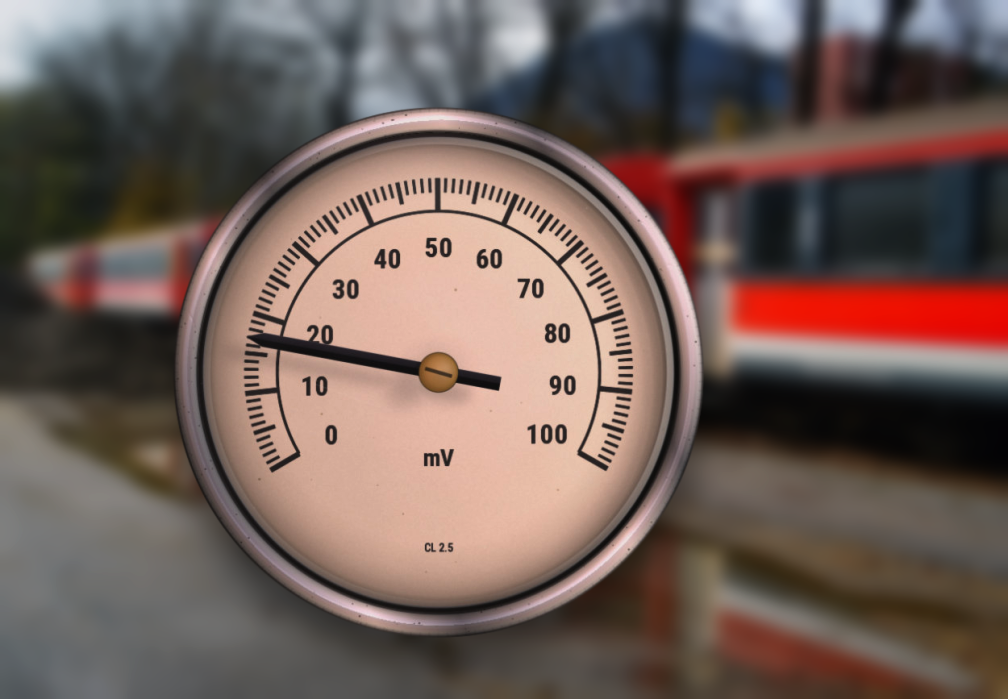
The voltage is 17,mV
